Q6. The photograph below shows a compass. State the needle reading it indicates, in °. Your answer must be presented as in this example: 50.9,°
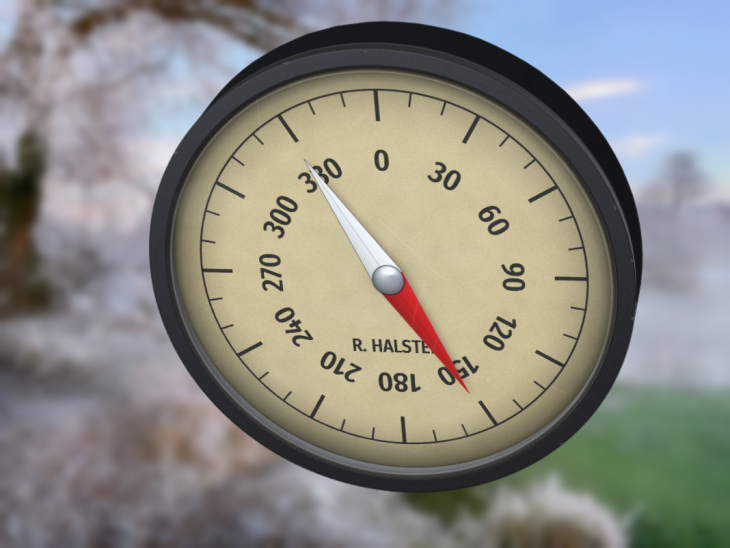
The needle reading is 150,°
